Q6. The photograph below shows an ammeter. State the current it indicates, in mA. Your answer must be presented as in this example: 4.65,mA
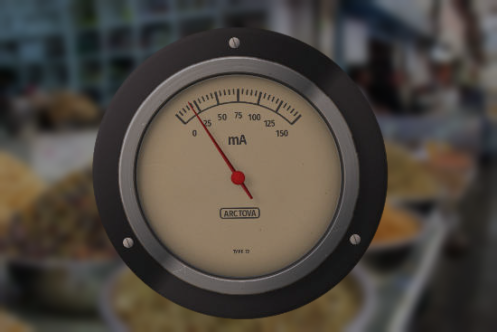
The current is 20,mA
